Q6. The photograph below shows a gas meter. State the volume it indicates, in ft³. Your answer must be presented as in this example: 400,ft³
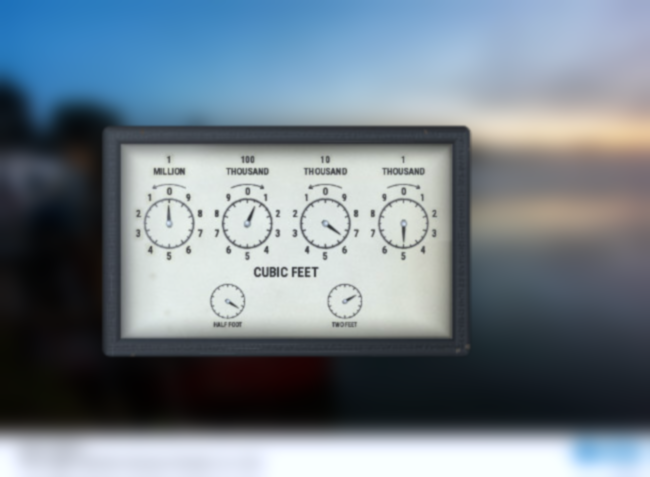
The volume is 6500,ft³
